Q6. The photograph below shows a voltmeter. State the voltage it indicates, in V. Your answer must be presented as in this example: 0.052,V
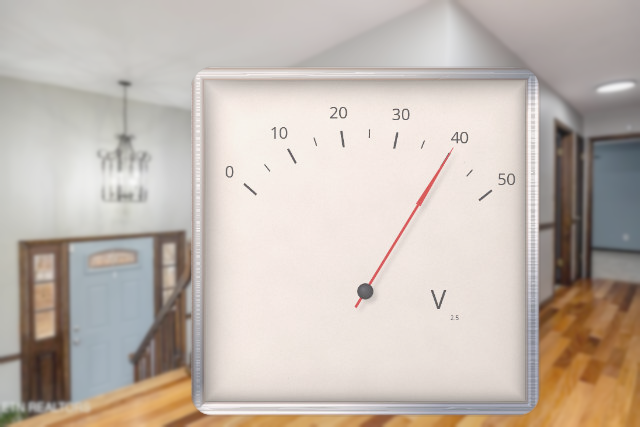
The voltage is 40,V
